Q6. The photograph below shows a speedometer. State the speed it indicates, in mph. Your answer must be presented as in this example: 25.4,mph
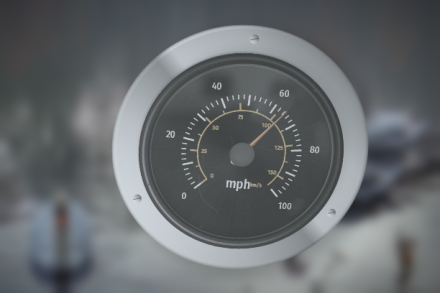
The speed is 64,mph
